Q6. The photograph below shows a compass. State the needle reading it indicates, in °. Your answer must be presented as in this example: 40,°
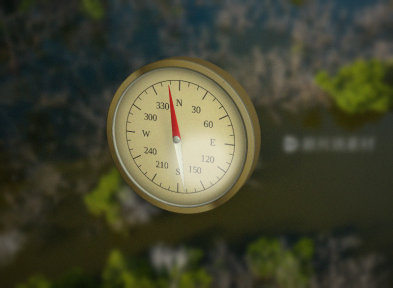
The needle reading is 350,°
